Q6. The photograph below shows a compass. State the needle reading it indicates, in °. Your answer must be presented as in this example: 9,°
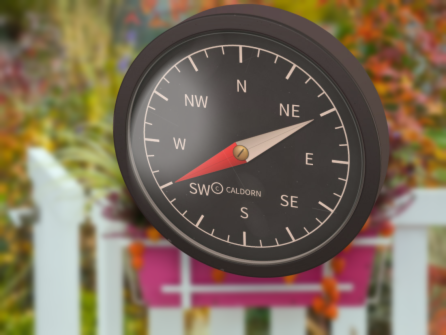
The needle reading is 240,°
